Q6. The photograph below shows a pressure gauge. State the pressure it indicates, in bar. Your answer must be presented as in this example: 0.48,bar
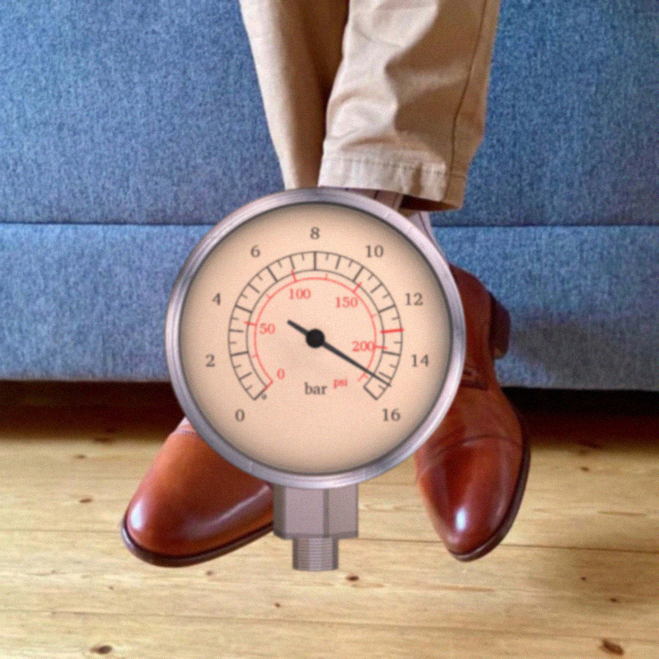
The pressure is 15.25,bar
